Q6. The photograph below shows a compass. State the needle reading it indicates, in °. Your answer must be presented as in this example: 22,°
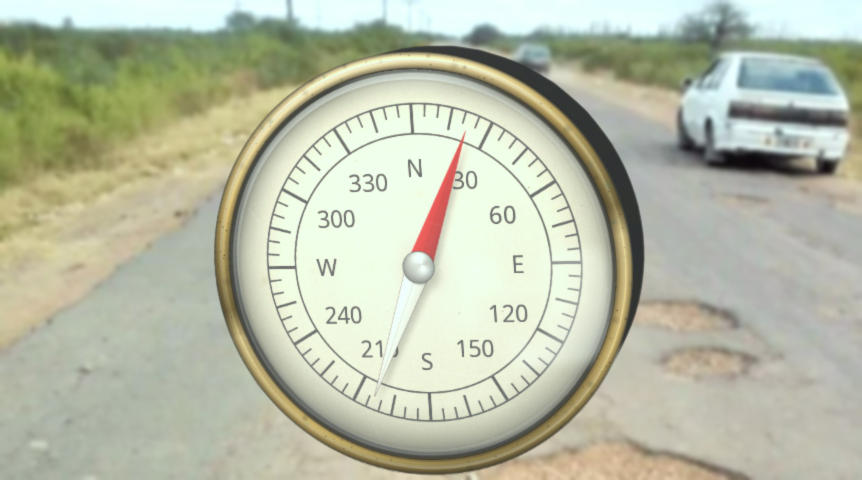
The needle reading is 22.5,°
